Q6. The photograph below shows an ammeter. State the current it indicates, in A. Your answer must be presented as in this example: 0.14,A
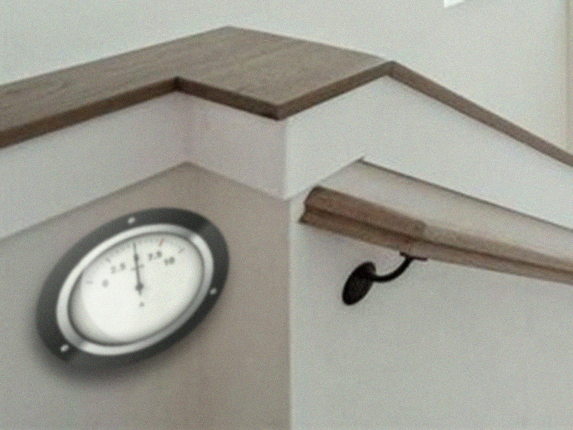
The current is 5,A
